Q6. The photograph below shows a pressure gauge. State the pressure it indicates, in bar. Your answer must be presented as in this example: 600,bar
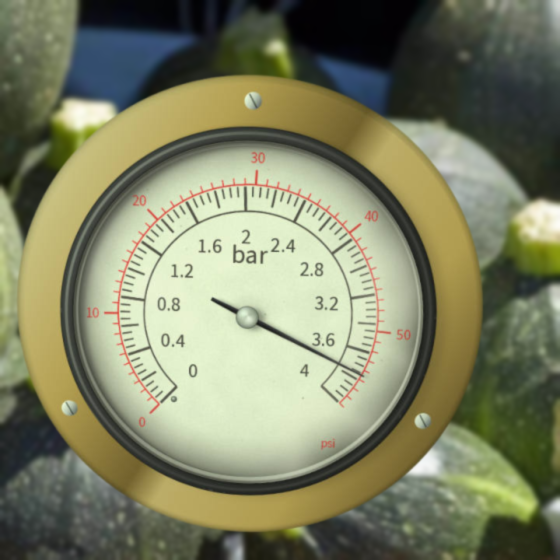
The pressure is 3.75,bar
